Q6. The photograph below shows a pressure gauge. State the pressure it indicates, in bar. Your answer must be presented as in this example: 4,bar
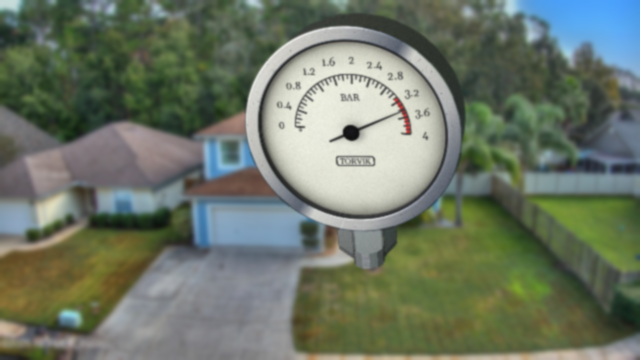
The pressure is 3.4,bar
